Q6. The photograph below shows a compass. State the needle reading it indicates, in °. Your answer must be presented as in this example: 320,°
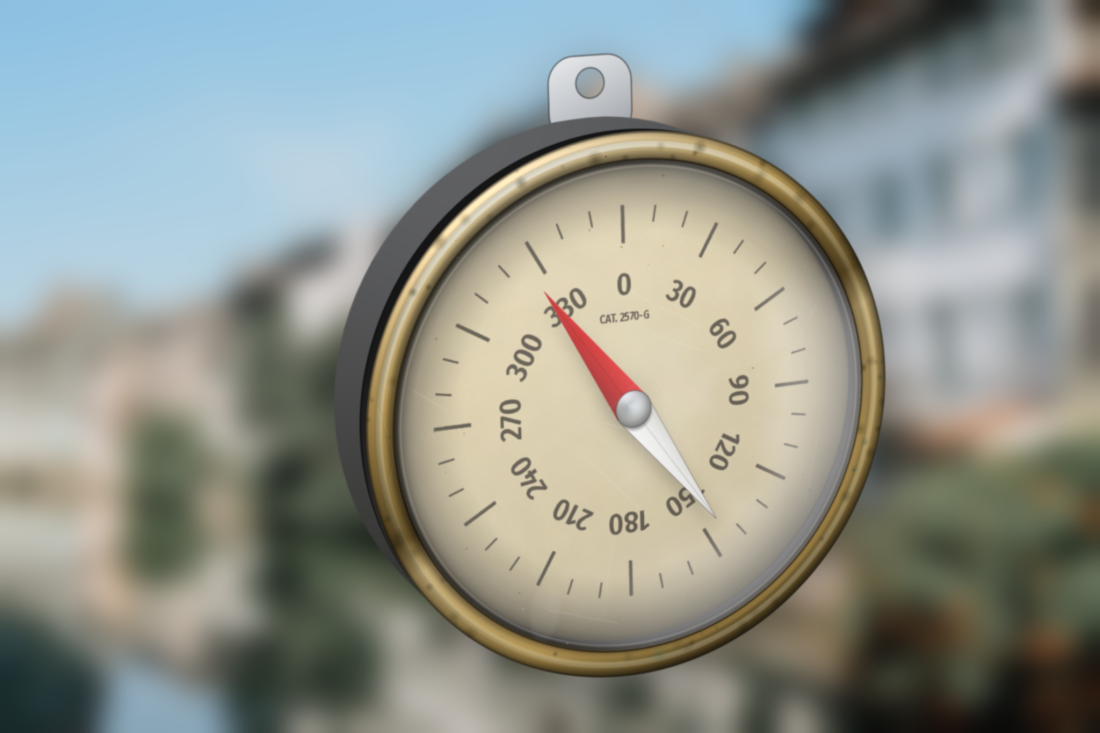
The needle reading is 325,°
